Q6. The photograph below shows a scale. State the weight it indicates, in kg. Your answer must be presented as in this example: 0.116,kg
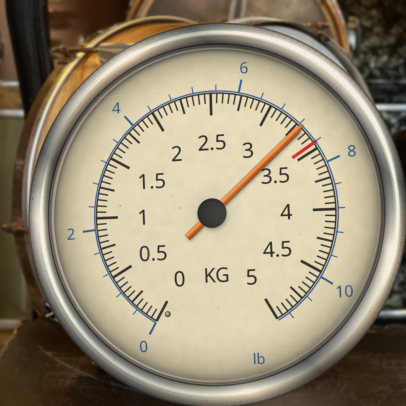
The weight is 3.3,kg
